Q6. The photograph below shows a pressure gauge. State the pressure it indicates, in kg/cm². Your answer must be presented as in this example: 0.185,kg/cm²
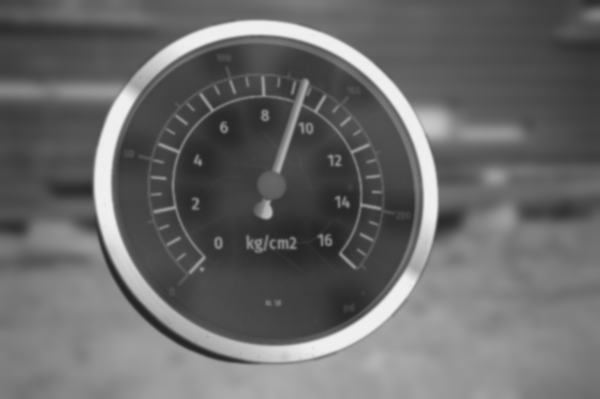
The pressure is 9.25,kg/cm²
